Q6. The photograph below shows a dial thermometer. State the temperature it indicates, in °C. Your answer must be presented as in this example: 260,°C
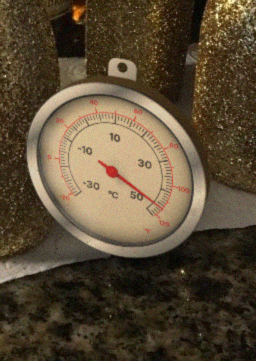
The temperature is 45,°C
